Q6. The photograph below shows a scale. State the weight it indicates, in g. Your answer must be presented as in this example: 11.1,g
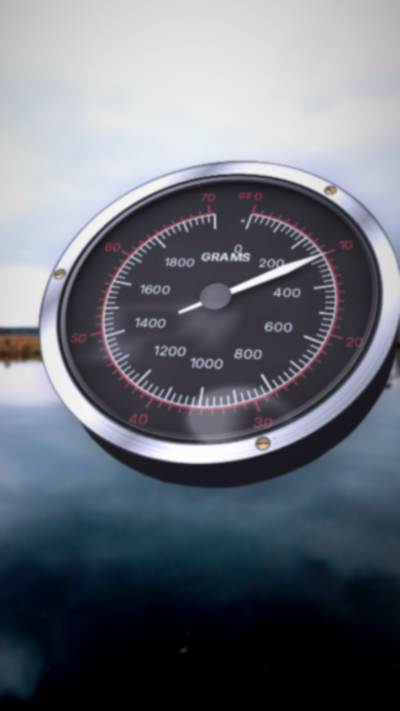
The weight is 300,g
